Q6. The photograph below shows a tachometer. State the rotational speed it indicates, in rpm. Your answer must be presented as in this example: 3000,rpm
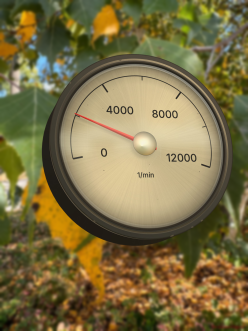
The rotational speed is 2000,rpm
